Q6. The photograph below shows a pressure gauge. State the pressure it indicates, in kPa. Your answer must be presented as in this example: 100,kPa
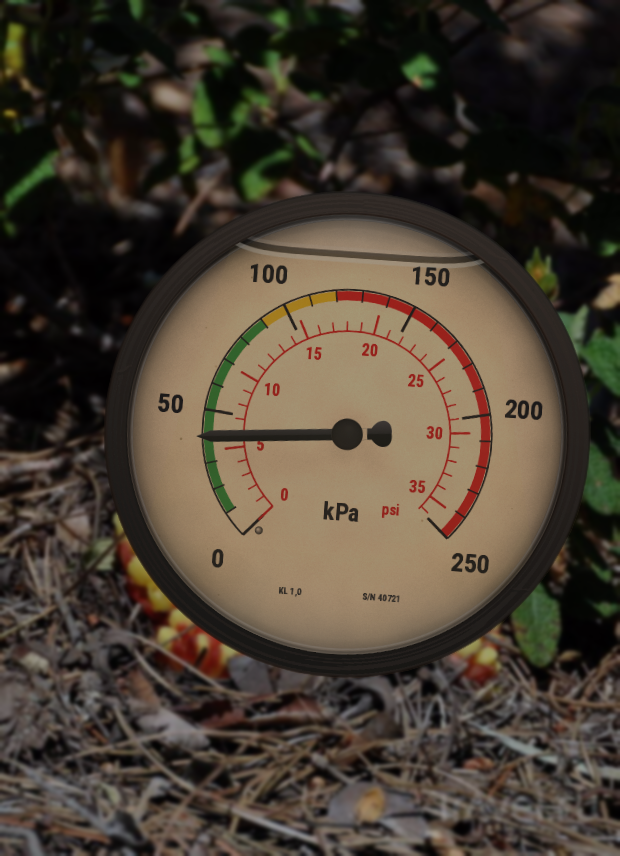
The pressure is 40,kPa
